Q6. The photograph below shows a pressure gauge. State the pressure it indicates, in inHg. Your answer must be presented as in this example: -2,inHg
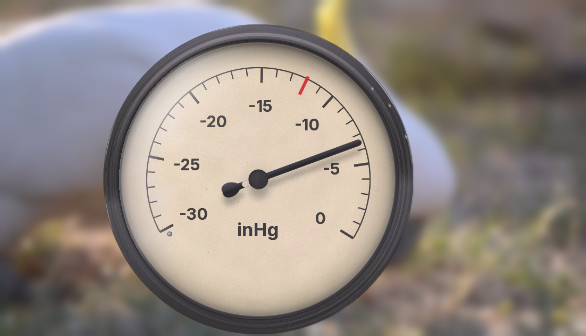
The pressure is -6.5,inHg
